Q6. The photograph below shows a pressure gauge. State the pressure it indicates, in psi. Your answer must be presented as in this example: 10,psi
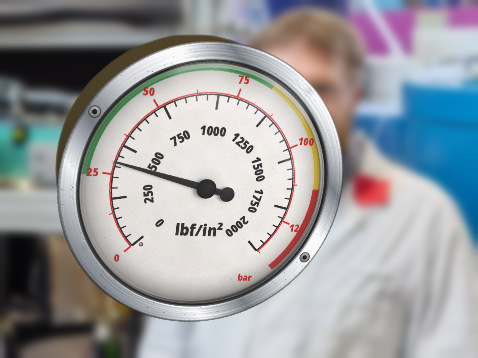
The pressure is 425,psi
